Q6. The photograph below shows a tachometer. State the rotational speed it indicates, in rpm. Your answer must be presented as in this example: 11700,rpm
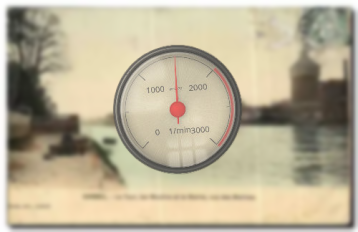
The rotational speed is 1500,rpm
